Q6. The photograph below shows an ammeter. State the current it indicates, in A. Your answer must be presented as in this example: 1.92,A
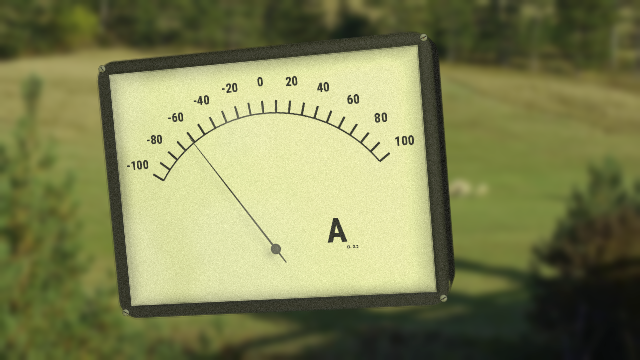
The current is -60,A
